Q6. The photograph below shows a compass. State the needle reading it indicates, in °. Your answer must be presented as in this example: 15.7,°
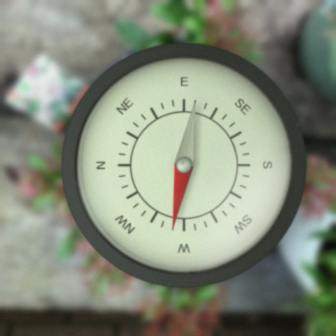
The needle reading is 280,°
